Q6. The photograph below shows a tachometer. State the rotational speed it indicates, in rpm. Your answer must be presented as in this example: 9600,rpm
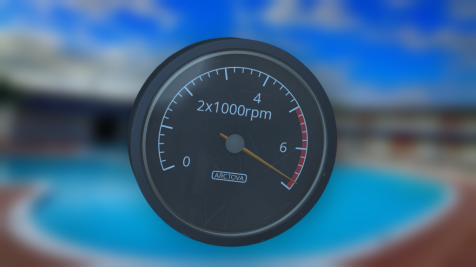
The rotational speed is 6800,rpm
